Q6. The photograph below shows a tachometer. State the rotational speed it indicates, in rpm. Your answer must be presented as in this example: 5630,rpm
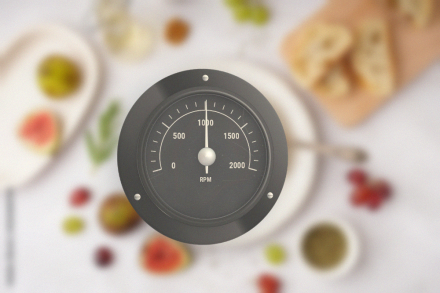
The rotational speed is 1000,rpm
